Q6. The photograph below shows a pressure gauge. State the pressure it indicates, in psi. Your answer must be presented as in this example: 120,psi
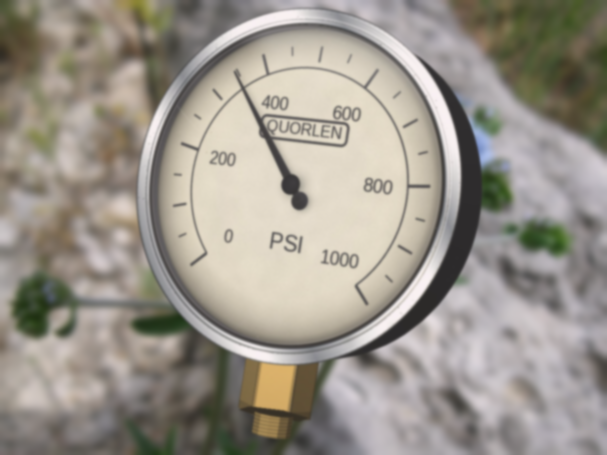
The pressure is 350,psi
